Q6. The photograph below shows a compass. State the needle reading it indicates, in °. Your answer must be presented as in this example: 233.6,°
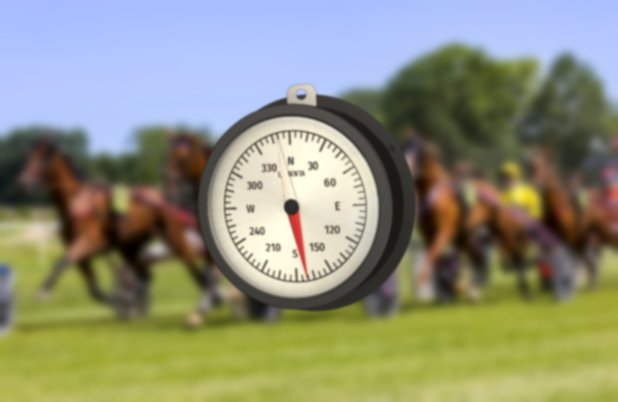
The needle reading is 170,°
